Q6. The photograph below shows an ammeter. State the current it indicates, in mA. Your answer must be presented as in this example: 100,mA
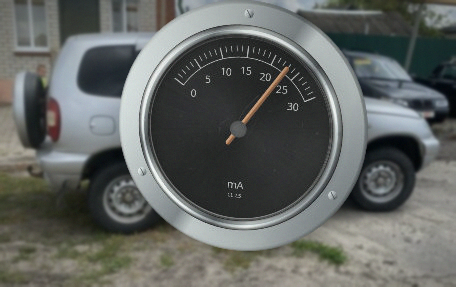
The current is 23,mA
